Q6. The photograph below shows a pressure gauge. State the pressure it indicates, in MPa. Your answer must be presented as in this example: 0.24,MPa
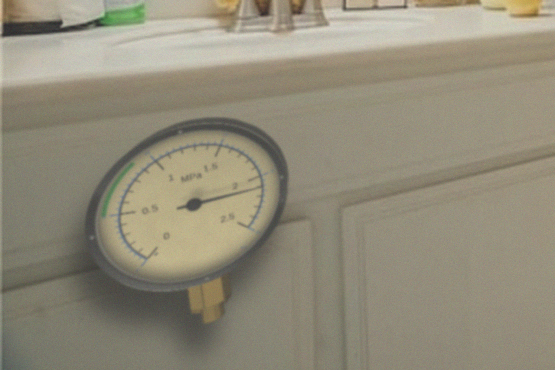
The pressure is 2.1,MPa
